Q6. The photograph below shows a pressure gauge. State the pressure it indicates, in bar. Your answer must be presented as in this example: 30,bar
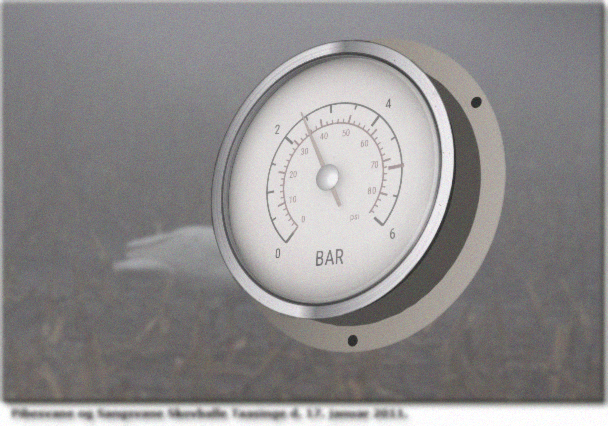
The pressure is 2.5,bar
